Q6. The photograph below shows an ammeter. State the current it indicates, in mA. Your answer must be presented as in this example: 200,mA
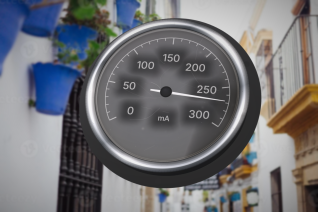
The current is 270,mA
